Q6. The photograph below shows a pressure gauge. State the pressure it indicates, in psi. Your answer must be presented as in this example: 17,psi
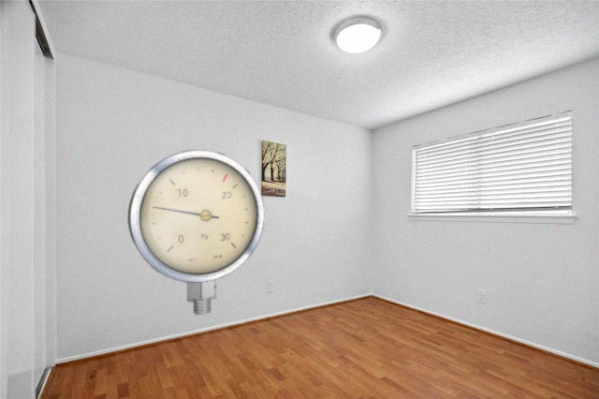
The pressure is 6,psi
